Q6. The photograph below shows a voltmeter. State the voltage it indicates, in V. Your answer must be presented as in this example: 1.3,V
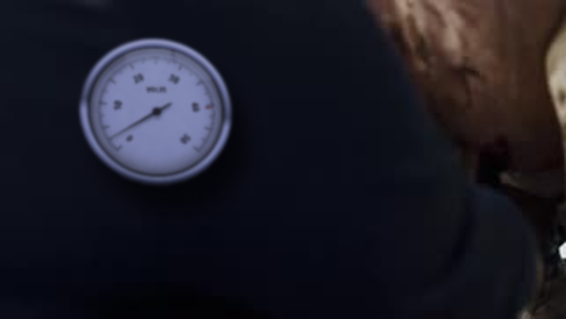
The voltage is 2.5,V
